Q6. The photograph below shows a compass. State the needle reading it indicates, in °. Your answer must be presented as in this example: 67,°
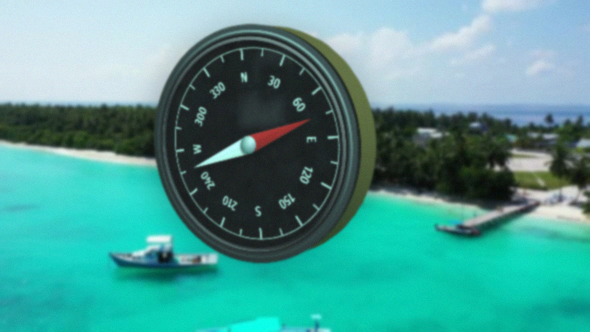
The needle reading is 75,°
